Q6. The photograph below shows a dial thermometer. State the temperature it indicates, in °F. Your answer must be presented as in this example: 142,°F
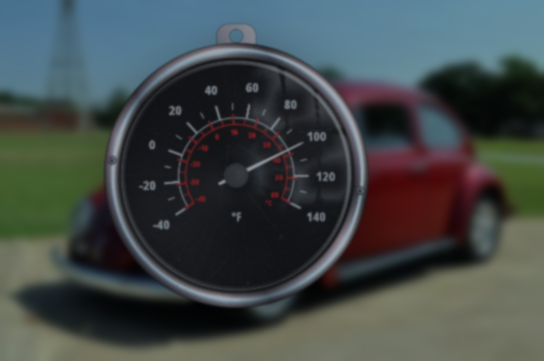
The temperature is 100,°F
